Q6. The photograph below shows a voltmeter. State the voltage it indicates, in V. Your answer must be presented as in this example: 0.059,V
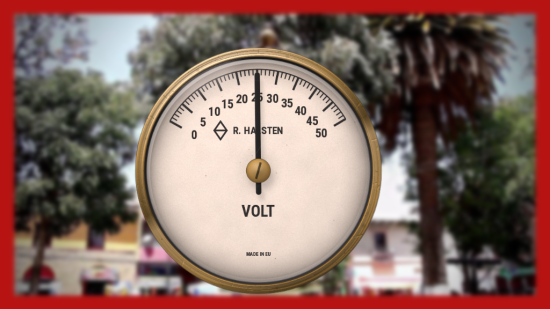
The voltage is 25,V
